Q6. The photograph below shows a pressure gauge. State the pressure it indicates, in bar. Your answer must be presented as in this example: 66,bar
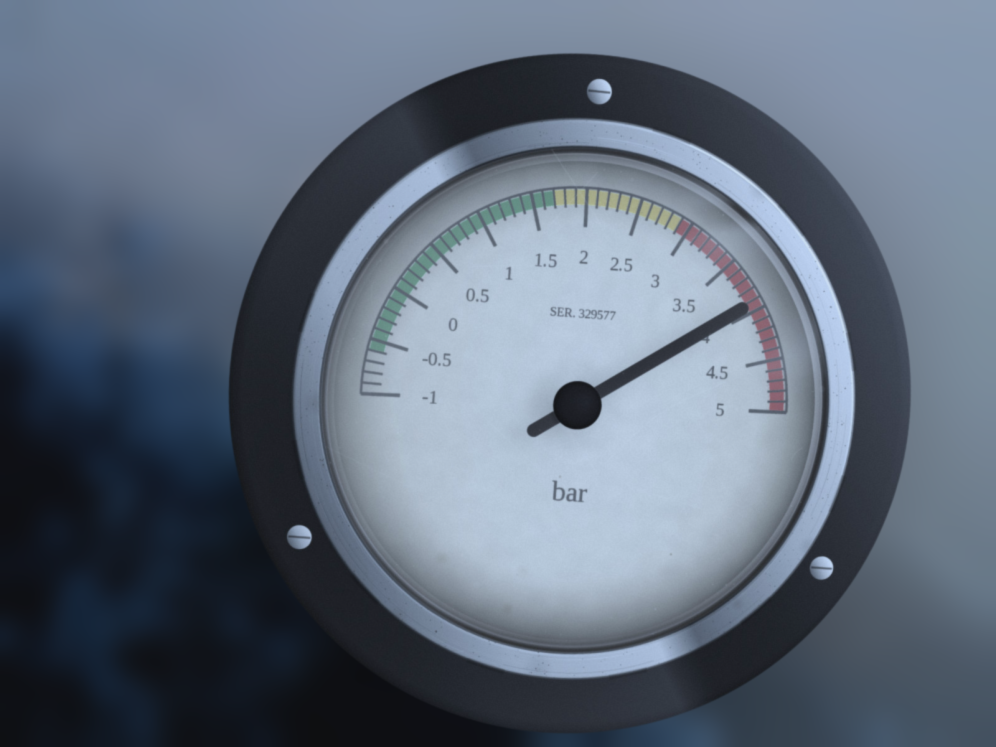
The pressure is 3.9,bar
